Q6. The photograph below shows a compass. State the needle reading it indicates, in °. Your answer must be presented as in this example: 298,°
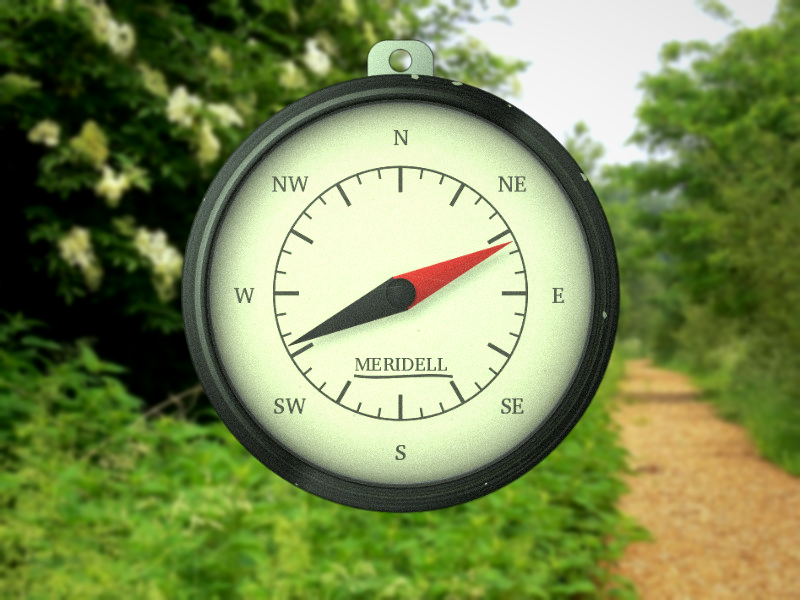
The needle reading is 65,°
